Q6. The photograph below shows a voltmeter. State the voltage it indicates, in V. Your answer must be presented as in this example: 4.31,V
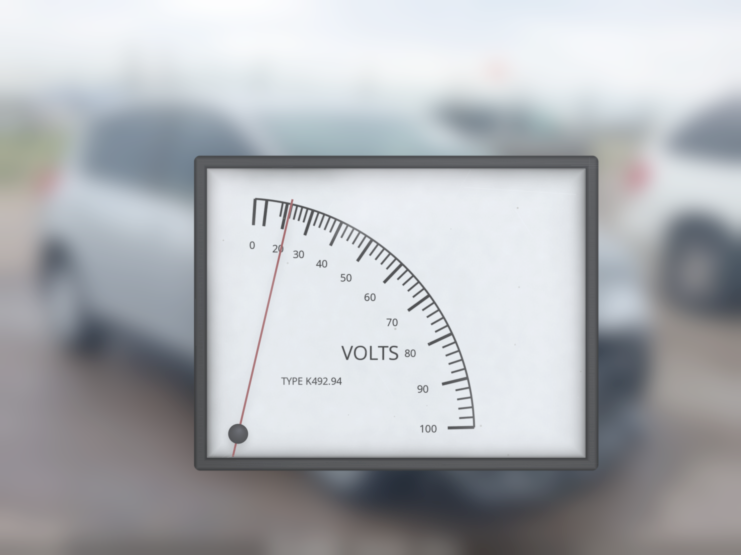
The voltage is 22,V
